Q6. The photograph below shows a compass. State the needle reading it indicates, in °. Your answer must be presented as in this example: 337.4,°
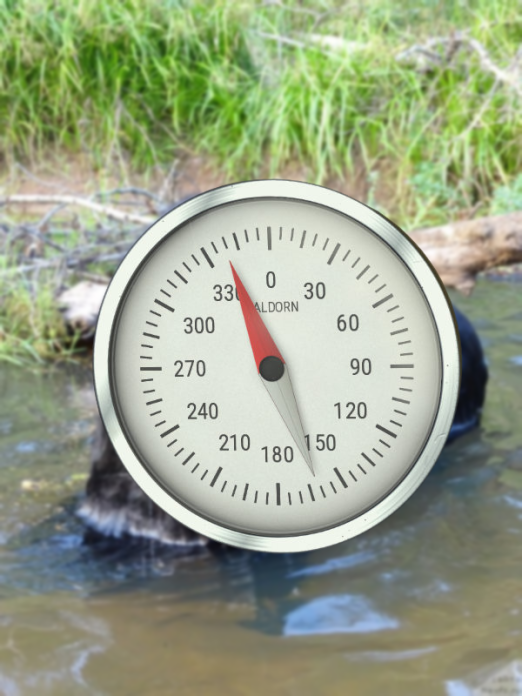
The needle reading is 340,°
